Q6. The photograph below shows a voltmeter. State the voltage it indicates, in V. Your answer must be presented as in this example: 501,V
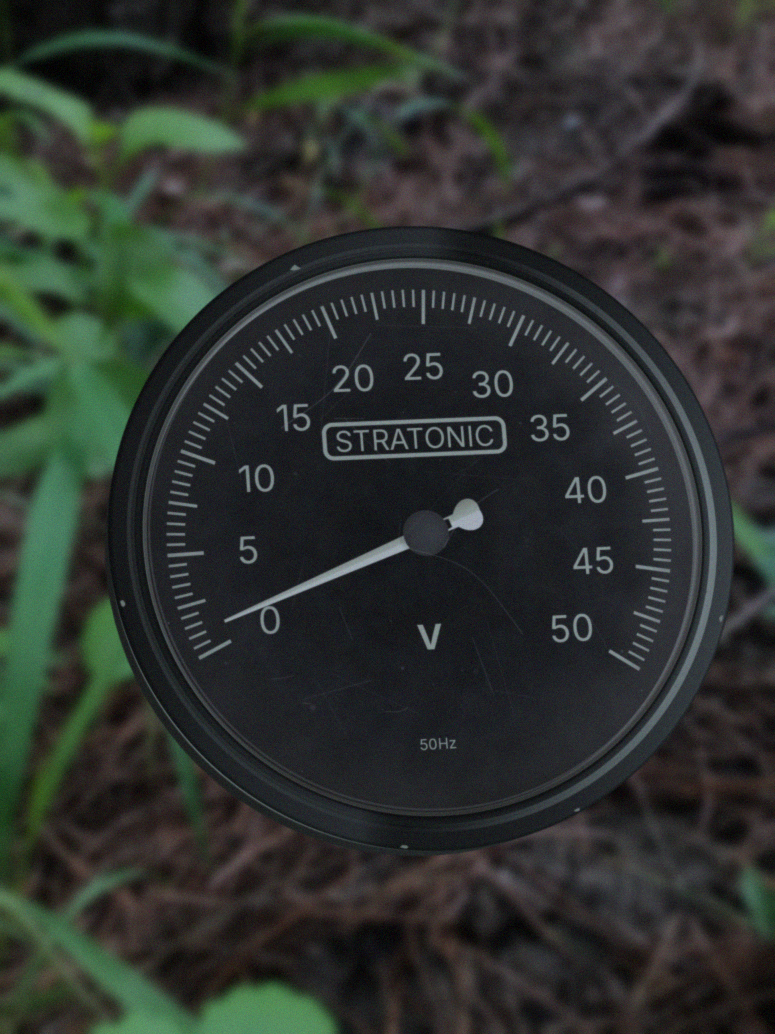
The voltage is 1,V
